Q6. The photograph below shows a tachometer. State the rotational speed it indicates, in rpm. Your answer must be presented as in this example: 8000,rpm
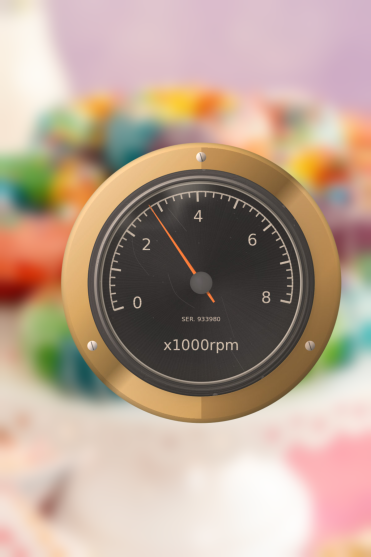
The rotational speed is 2800,rpm
